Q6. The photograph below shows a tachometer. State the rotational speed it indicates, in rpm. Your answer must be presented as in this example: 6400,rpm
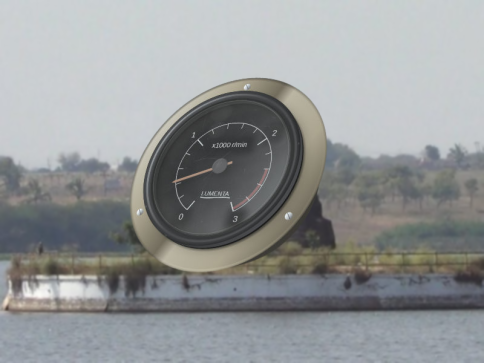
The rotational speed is 400,rpm
